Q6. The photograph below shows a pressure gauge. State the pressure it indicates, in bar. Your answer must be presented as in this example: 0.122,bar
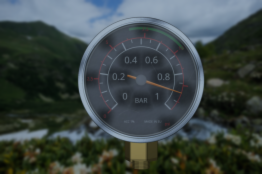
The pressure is 0.9,bar
